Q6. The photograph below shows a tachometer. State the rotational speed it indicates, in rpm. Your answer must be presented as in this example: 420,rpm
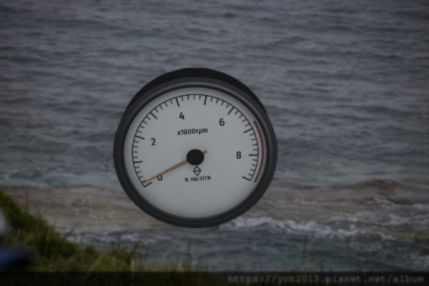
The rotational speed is 200,rpm
